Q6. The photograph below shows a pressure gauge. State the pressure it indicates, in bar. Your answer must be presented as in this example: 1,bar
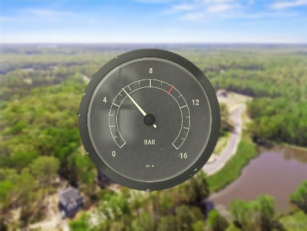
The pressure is 5.5,bar
